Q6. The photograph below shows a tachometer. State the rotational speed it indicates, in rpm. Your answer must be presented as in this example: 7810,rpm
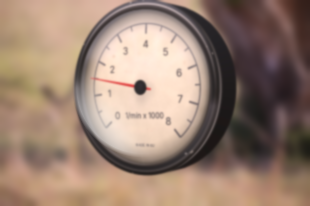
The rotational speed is 1500,rpm
